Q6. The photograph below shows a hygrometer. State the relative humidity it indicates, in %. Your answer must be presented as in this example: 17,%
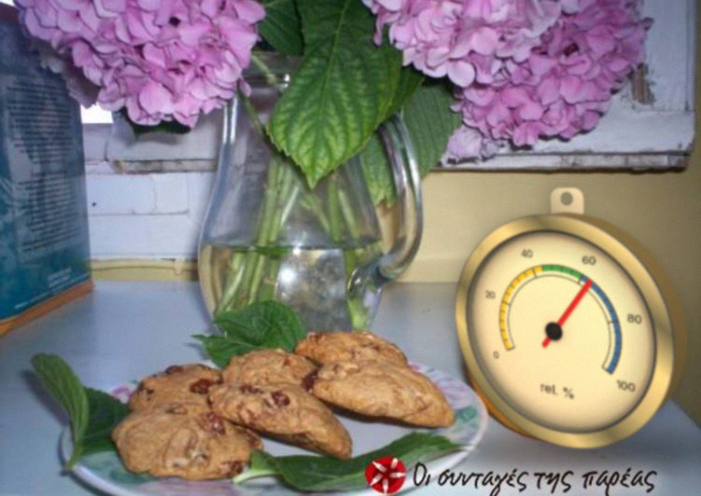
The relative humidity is 64,%
